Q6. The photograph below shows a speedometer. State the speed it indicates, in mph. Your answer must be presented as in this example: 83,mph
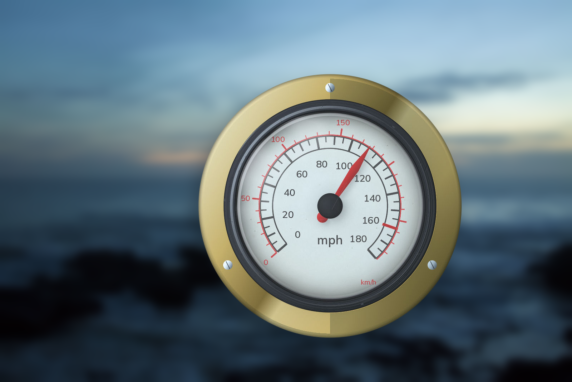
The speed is 110,mph
